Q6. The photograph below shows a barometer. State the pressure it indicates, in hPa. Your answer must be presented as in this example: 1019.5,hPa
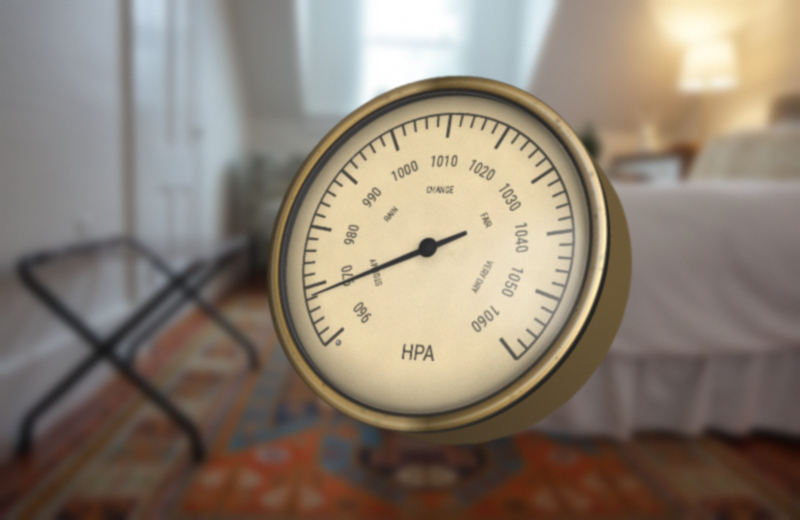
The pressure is 968,hPa
